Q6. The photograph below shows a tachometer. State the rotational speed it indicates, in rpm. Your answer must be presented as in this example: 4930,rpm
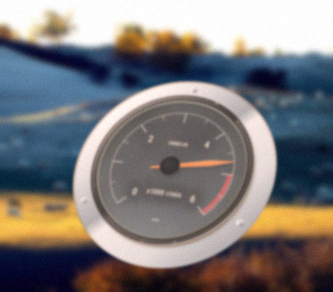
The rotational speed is 4750,rpm
